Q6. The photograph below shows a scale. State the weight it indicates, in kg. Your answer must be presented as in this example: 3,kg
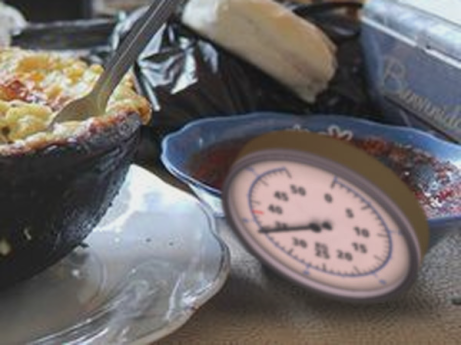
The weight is 35,kg
